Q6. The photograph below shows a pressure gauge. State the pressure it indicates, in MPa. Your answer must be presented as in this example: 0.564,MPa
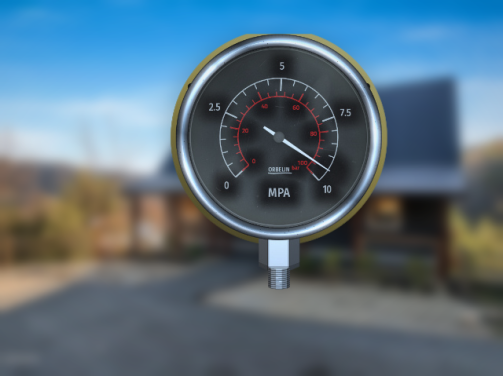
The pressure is 9.5,MPa
